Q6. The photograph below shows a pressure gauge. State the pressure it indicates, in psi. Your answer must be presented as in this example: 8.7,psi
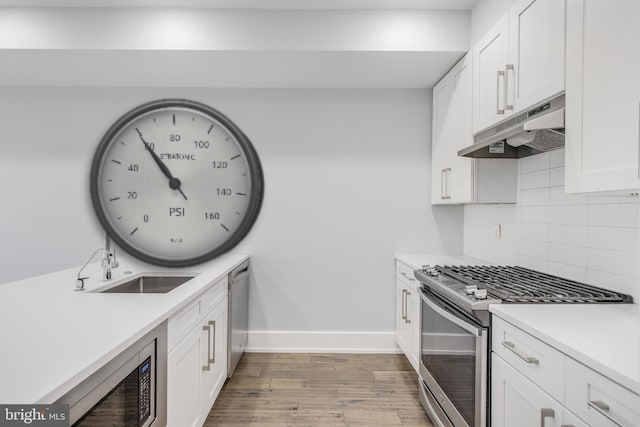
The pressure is 60,psi
